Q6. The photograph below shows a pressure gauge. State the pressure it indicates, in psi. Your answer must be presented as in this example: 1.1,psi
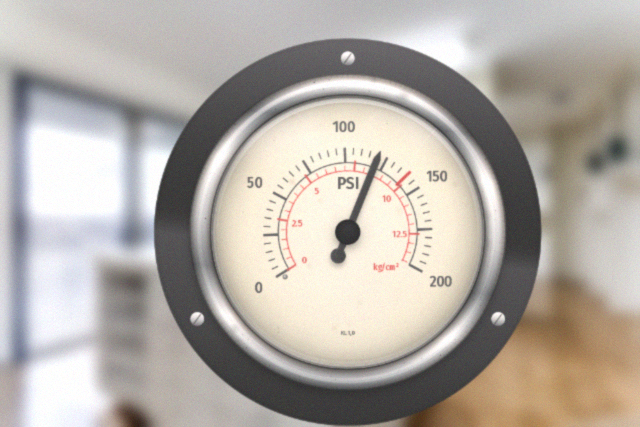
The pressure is 120,psi
